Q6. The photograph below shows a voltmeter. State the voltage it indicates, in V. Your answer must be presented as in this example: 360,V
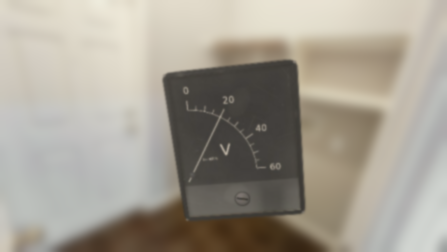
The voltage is 20,V
